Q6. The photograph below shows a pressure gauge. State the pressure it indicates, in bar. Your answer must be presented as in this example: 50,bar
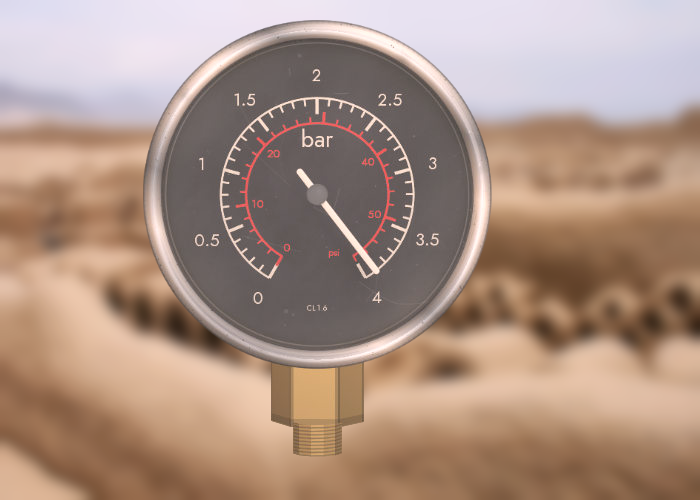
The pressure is 3.9,bar
